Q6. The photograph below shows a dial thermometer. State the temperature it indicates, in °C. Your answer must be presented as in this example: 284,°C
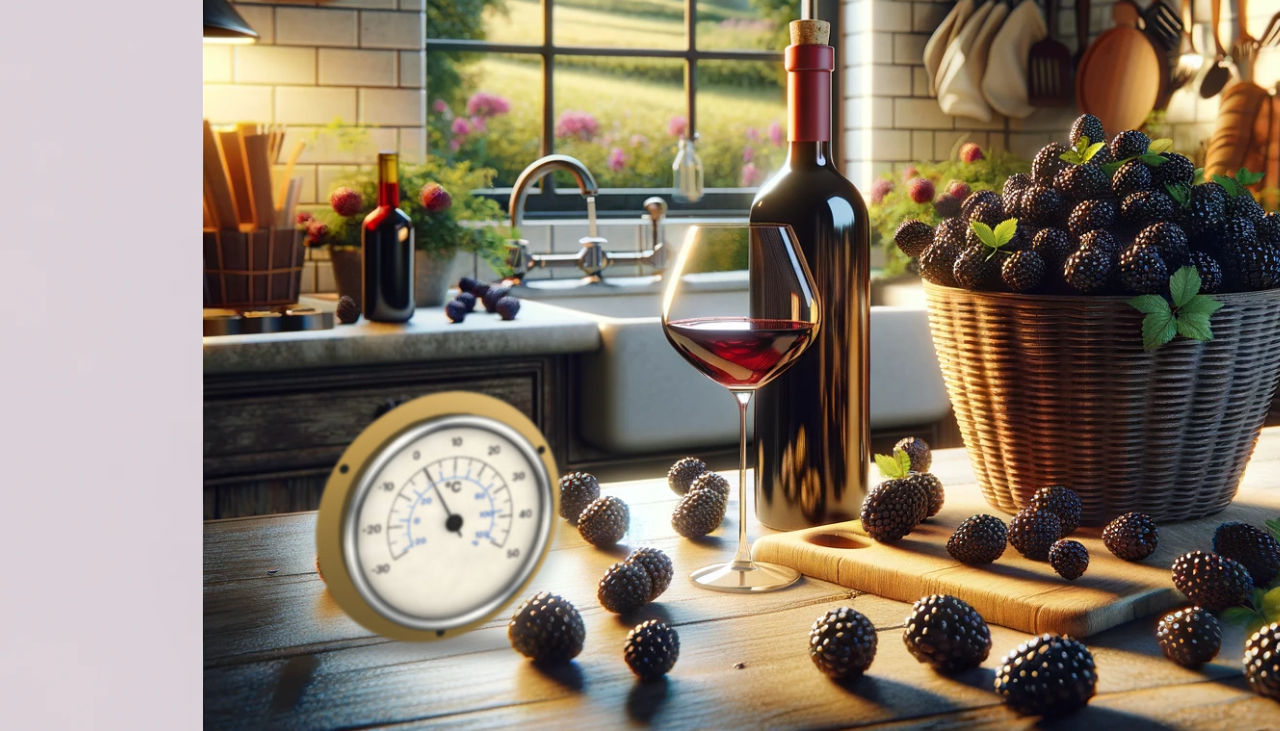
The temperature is 0,°C
